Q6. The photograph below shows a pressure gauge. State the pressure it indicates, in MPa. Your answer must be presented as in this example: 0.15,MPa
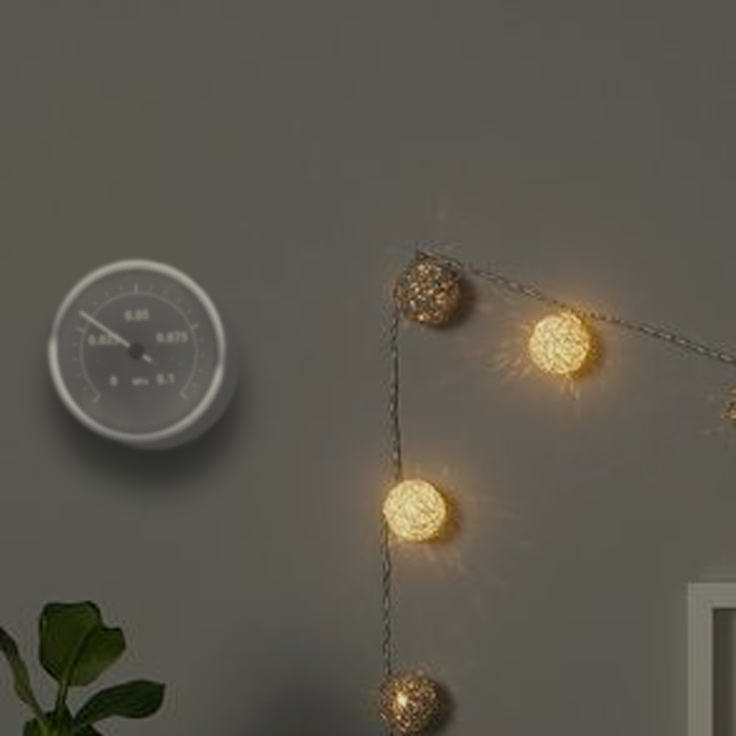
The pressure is 0.03,MPa
